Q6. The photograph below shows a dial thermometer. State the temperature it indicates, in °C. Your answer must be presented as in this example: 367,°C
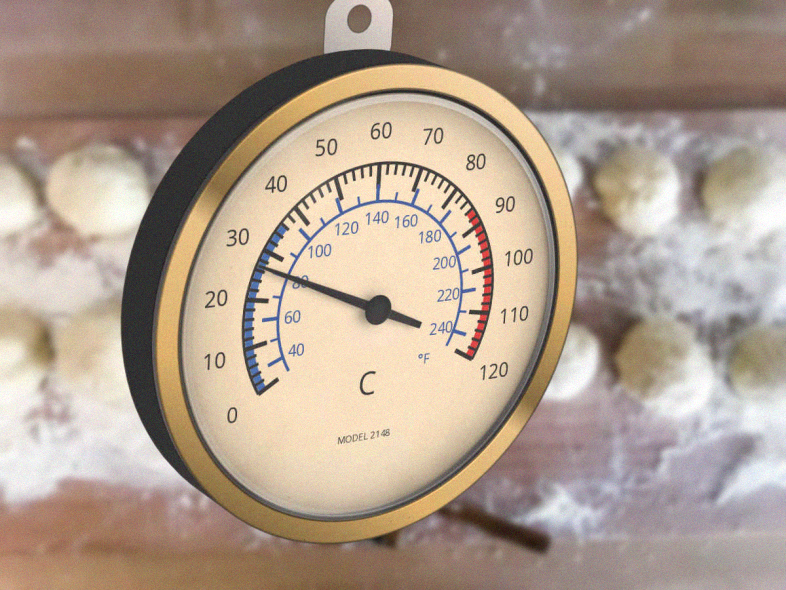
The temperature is 27,°C
